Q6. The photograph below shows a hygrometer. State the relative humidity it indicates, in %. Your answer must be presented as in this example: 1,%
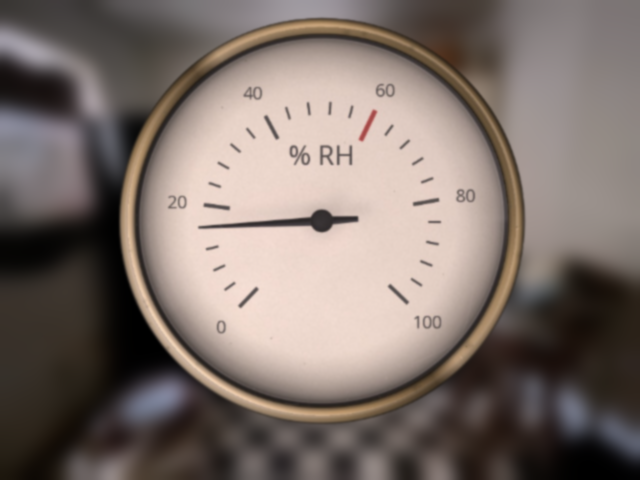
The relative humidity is 16,%
